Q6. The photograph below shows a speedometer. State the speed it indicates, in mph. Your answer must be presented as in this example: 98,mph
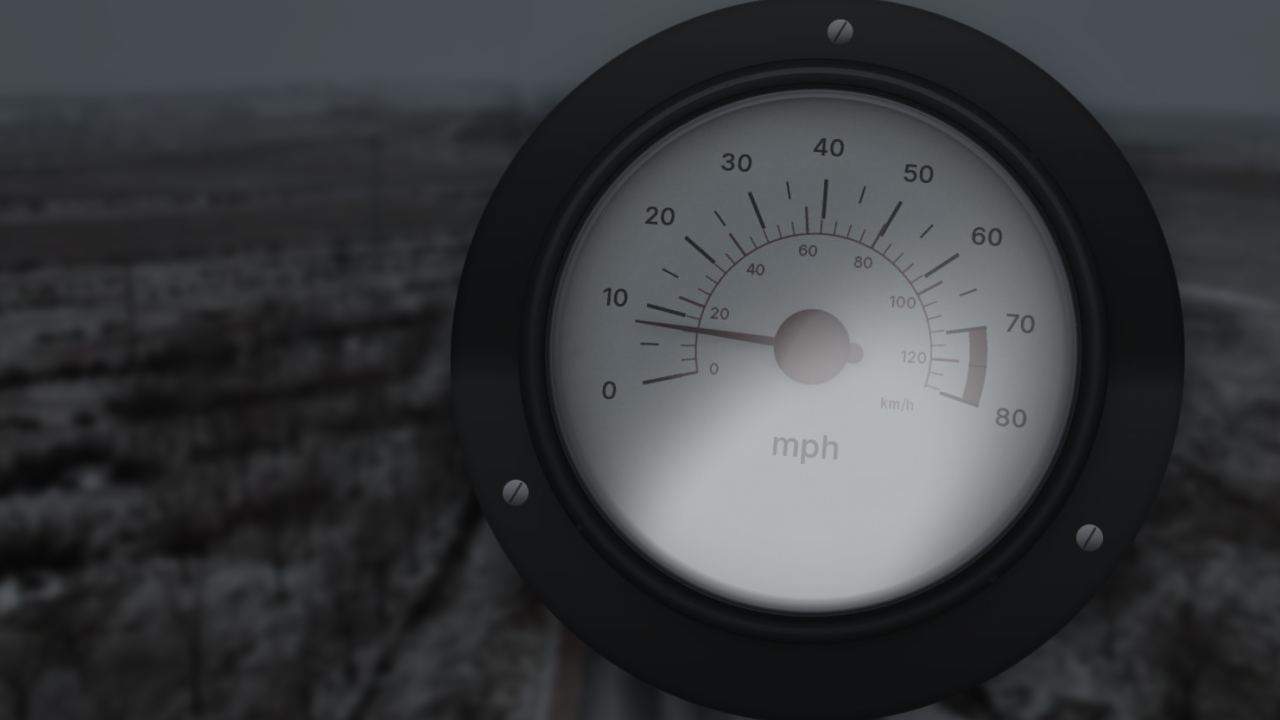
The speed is 7.5,mph
